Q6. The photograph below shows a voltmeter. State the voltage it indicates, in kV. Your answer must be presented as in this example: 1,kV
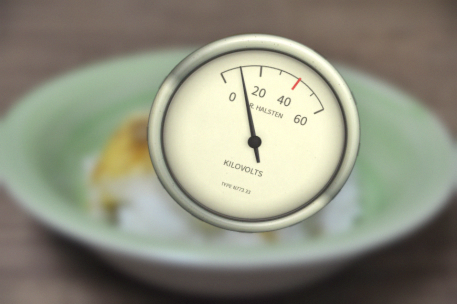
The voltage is 10,kV
